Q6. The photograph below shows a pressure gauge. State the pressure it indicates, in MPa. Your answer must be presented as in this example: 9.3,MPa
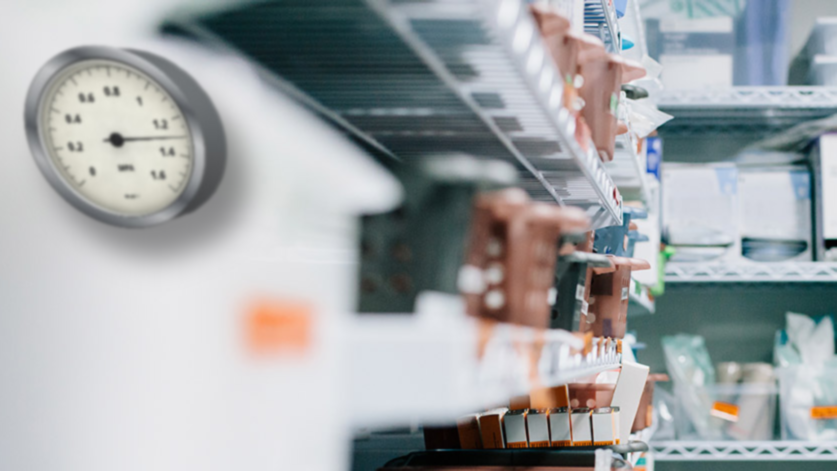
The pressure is 1.3,MPa
